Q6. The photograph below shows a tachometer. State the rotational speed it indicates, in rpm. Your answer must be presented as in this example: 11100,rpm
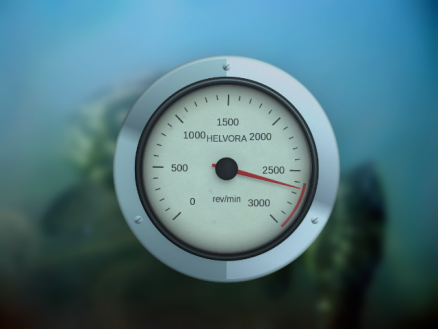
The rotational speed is 2650,rpm
